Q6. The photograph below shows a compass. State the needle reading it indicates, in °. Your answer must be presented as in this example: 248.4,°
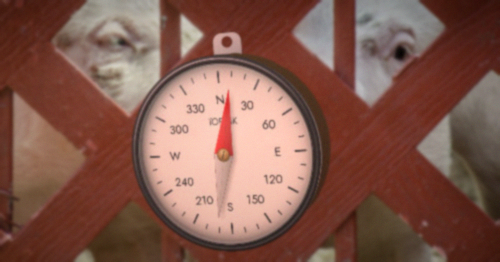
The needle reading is 10,°
